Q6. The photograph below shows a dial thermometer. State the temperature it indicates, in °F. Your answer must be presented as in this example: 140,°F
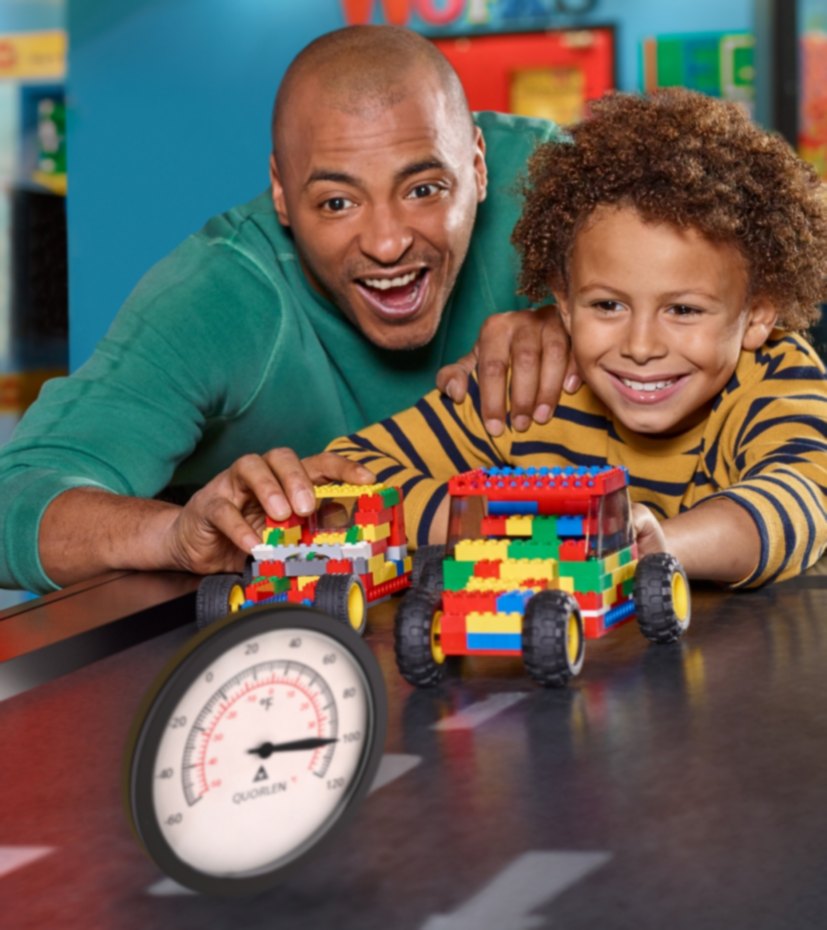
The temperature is 100,°F
